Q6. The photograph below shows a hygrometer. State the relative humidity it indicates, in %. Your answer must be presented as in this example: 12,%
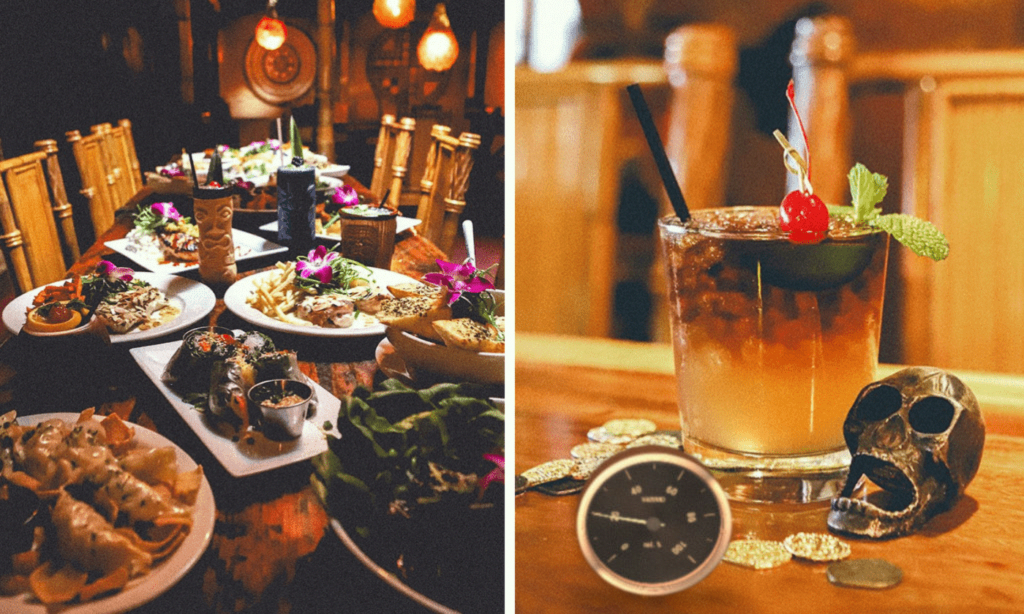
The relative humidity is 20,%
